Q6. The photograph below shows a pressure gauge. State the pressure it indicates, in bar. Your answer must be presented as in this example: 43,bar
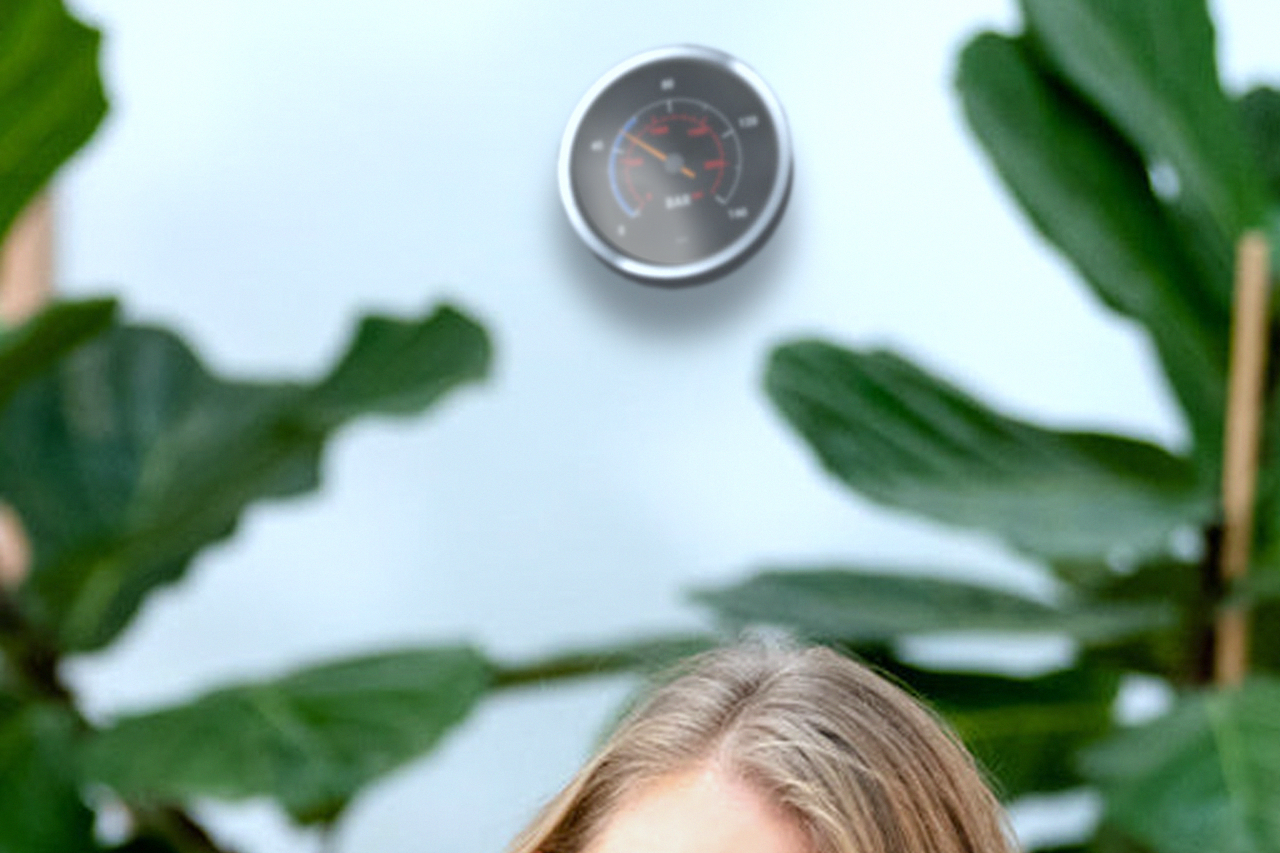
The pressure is 50,bar
